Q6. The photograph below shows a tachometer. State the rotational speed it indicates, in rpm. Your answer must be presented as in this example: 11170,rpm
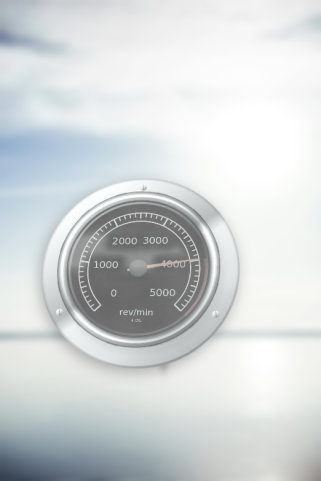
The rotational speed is 4000,rpm
